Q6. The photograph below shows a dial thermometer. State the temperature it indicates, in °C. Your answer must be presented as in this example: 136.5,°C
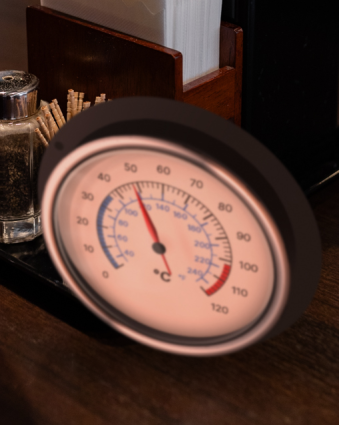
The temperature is 50,°C
